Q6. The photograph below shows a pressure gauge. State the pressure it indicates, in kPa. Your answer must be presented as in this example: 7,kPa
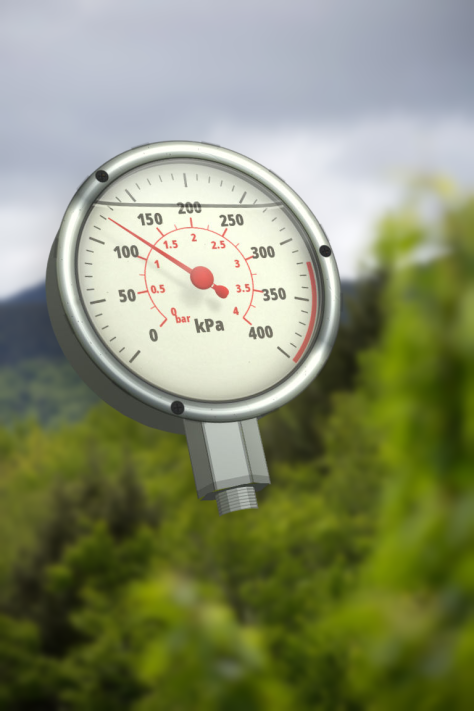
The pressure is 120,kPa
